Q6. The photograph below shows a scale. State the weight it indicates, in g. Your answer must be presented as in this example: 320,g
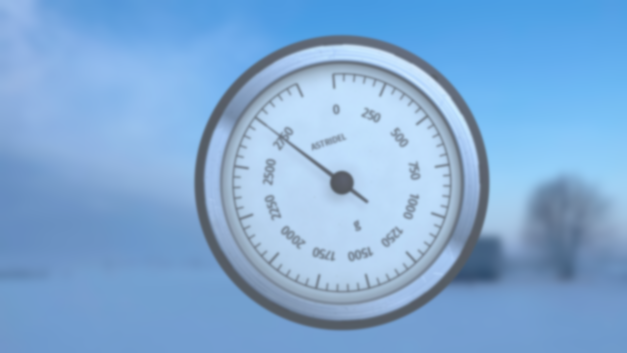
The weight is 2750,g
